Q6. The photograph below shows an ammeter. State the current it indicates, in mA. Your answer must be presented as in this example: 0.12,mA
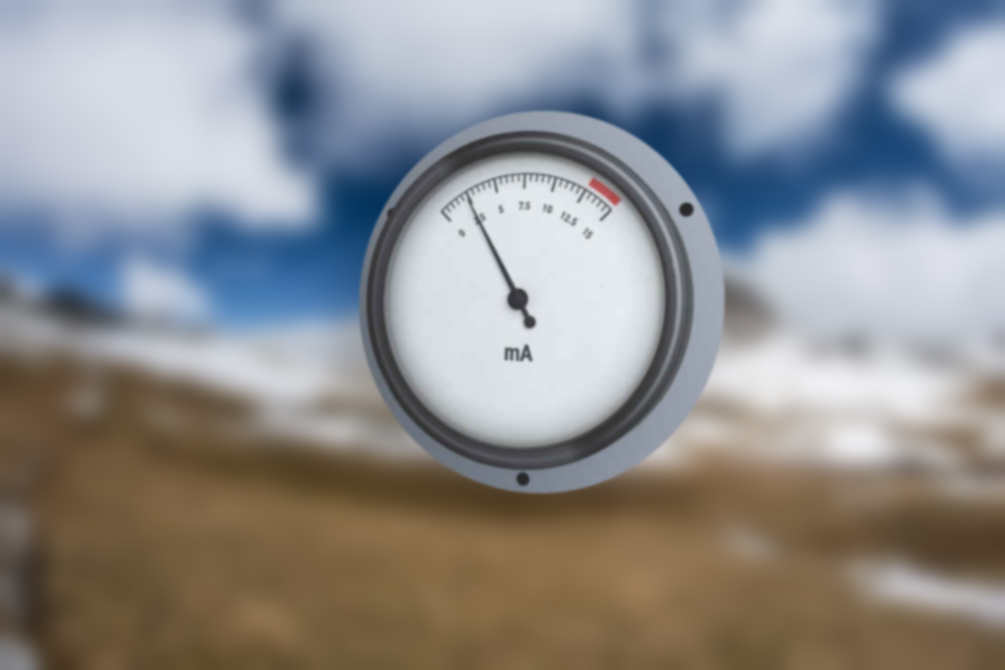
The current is 2.5,mA
